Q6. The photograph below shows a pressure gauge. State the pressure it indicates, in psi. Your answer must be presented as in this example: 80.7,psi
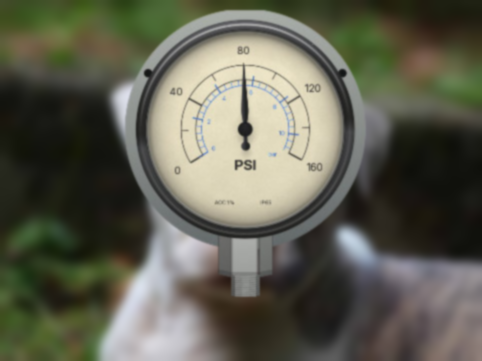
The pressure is 80,psi
